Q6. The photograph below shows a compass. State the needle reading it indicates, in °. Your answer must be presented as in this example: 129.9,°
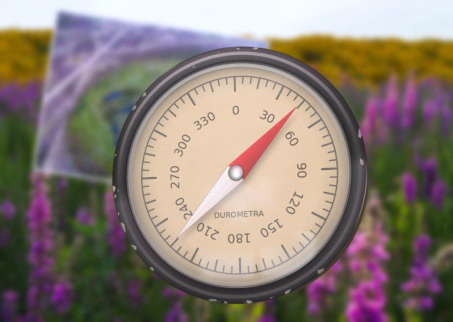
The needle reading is 45,°
